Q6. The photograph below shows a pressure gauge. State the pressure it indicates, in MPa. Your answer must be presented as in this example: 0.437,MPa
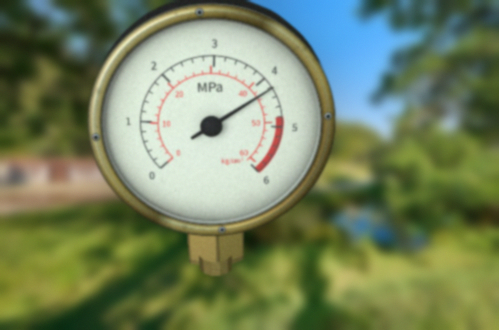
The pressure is 4.2,MPa
